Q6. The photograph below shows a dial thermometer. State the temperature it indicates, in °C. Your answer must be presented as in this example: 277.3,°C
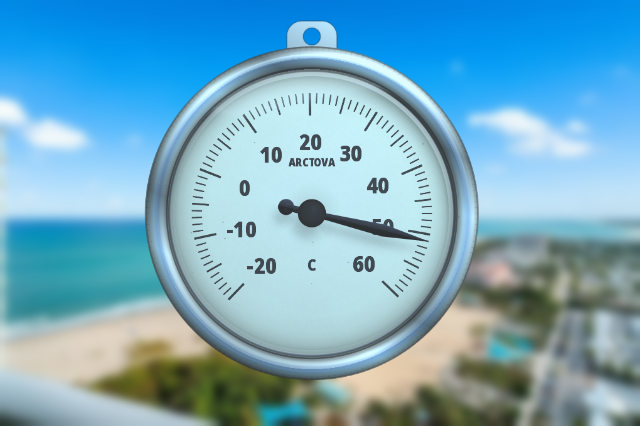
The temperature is 51,°C
